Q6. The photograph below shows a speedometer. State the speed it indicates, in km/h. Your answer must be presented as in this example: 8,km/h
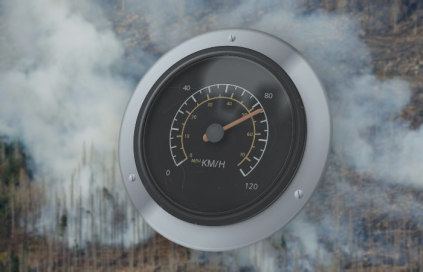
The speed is 85,km/h
